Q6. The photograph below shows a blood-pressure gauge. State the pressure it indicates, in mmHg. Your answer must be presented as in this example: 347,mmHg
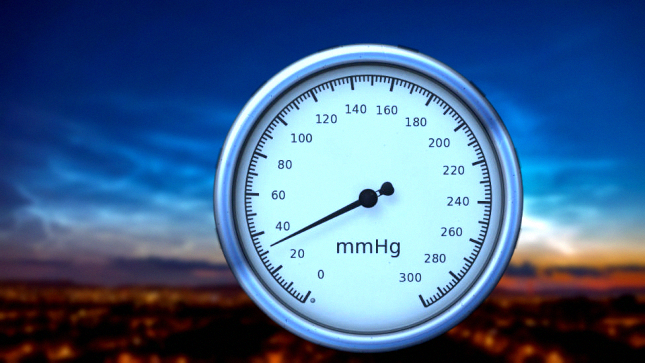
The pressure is 32,mmHg
